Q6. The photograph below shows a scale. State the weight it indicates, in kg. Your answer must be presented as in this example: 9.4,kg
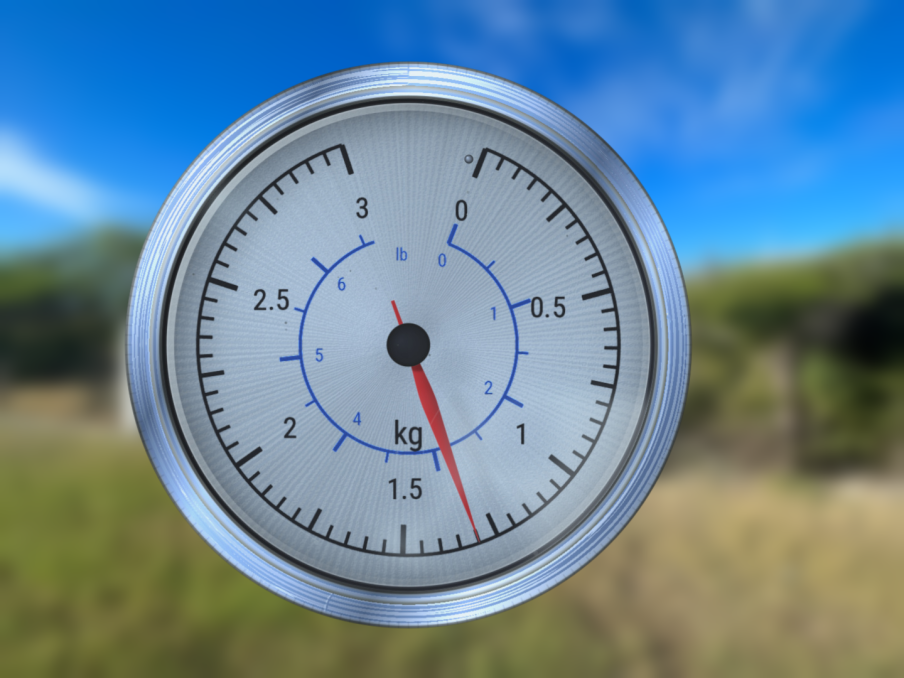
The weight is 1.3,kg
